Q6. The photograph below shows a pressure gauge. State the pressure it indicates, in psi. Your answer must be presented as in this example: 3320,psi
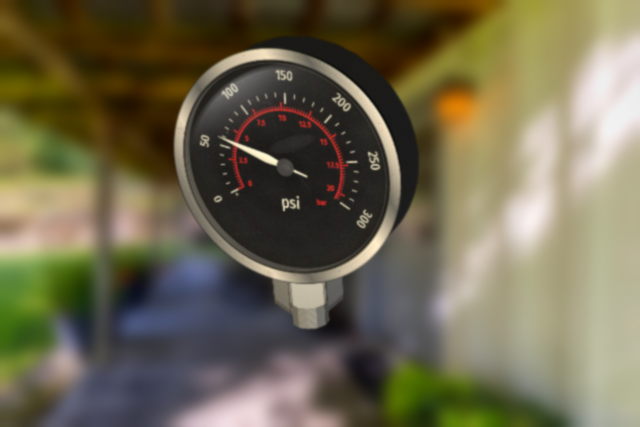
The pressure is 60,psi
